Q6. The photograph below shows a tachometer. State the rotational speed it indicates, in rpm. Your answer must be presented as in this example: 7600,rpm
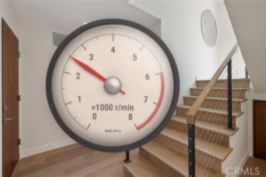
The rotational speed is 2500,rpm
